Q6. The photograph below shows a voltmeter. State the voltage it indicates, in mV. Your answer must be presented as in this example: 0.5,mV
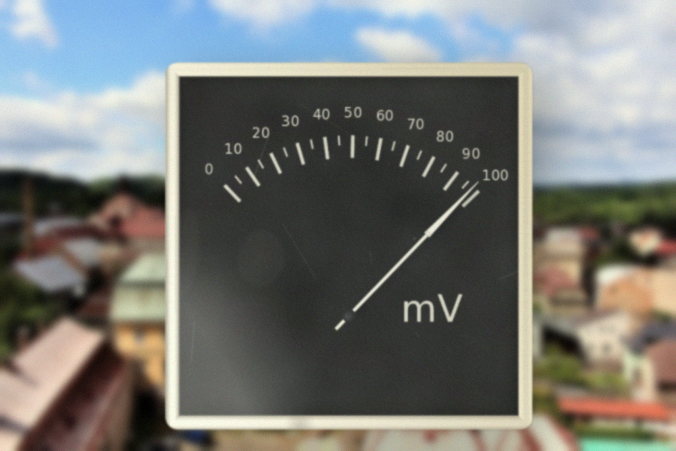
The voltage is 97.5,mV
